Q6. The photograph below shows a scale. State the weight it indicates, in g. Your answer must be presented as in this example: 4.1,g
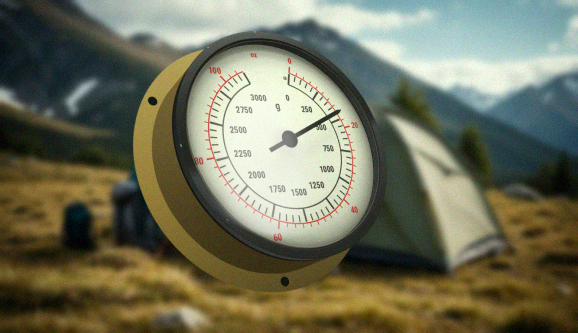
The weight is 450,g
